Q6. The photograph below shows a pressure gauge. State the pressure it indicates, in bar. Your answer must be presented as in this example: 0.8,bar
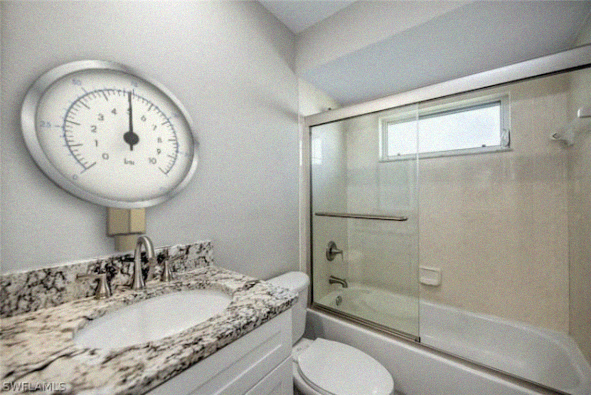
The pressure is 5,bar
